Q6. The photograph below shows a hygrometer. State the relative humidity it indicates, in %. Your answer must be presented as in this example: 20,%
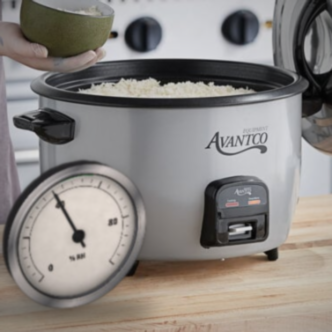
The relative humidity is 40,%
